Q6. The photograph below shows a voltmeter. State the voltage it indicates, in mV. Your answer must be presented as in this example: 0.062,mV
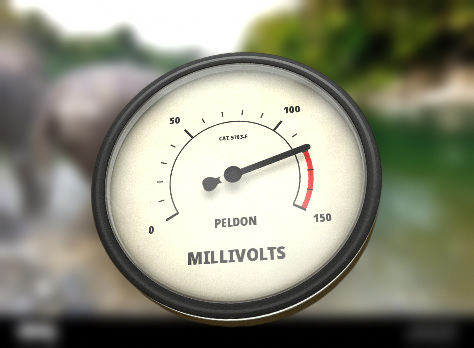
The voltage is 120,mV
